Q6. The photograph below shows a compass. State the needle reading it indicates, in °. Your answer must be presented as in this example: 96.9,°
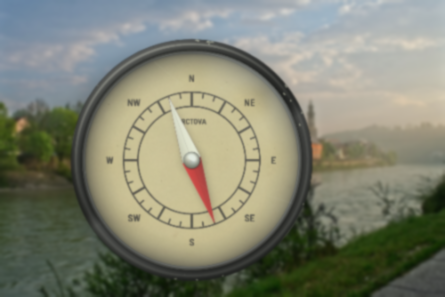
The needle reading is 160,°
